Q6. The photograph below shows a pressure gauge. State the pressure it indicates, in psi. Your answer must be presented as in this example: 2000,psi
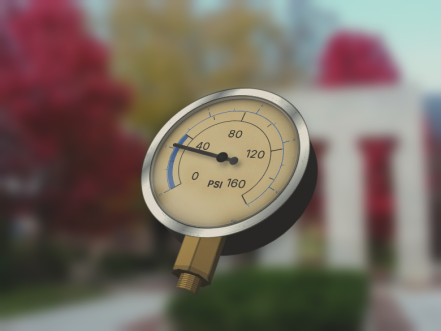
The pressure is 30,psi
